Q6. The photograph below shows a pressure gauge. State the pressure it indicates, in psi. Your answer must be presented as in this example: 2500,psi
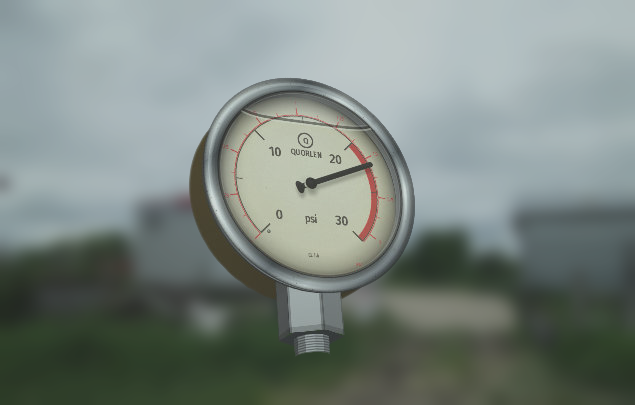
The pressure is 22.5,psi
